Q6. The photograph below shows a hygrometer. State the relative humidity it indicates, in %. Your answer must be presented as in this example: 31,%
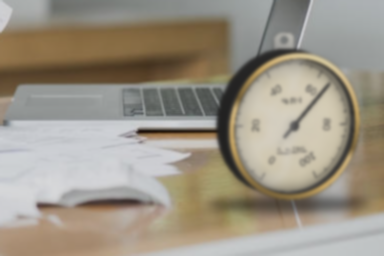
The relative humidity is 64,%
